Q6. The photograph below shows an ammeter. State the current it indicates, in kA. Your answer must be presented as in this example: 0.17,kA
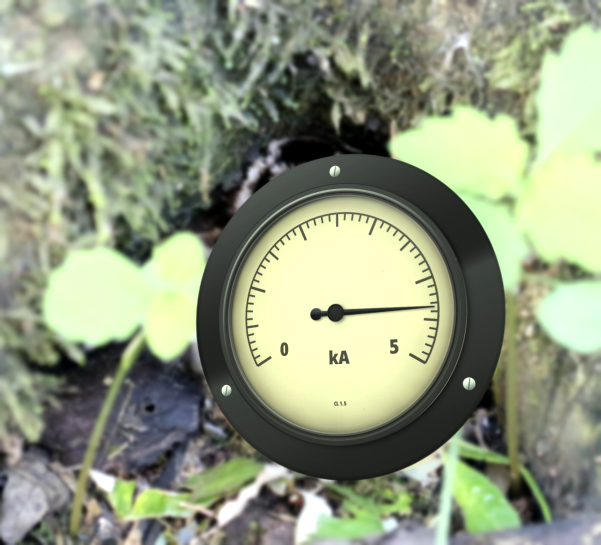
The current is 4.35,kA
